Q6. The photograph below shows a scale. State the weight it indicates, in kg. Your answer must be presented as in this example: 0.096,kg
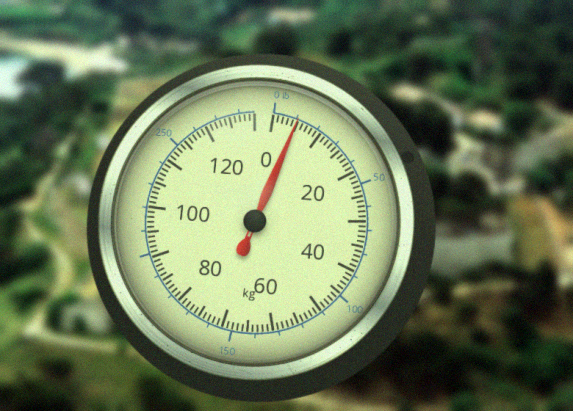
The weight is 5,kg
